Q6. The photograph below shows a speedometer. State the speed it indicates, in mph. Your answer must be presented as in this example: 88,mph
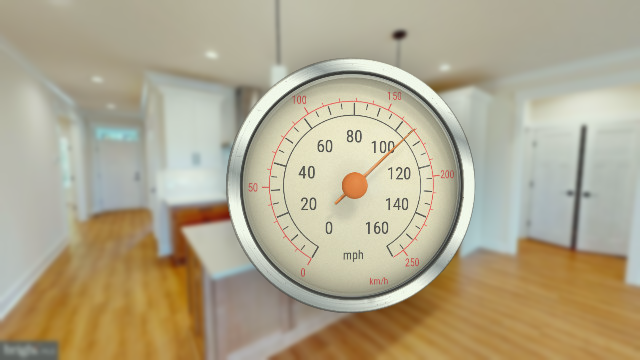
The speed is 105,mph
